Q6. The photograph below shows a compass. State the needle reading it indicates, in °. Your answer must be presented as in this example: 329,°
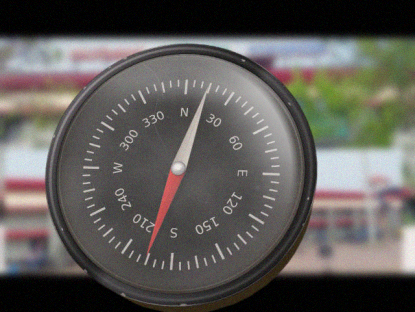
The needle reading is 195,°
